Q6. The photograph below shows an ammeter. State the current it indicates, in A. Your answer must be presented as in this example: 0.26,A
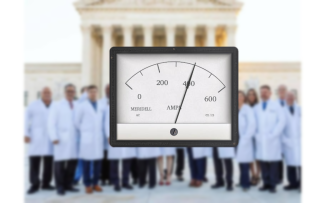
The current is 400,A
